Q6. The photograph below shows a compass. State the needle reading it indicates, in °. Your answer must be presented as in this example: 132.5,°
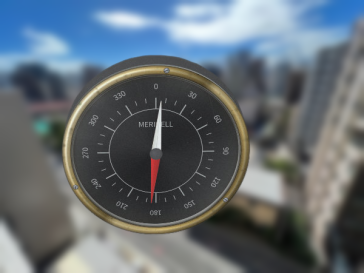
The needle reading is 185,°
